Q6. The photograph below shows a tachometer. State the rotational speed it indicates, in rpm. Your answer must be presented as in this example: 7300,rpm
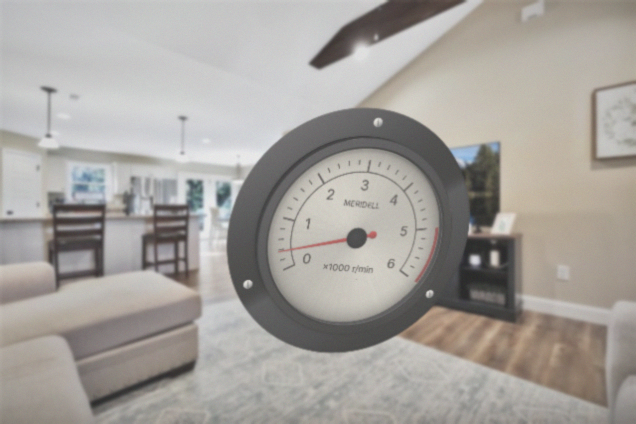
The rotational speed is 400,rpm
